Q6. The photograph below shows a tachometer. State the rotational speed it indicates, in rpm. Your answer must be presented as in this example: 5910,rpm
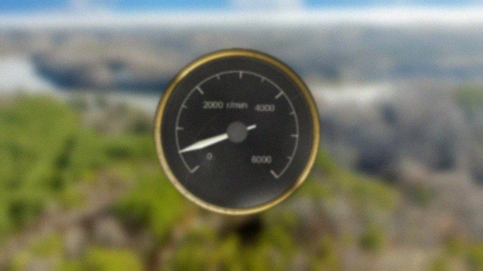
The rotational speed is 500,rpm
